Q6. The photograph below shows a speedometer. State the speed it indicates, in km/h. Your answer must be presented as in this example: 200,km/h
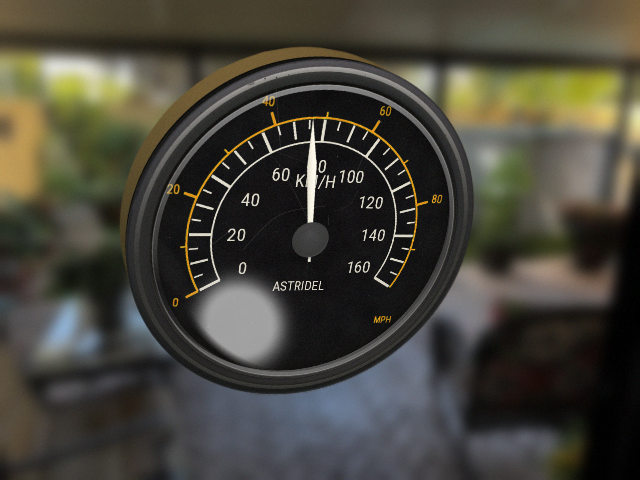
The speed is 75,km/h
